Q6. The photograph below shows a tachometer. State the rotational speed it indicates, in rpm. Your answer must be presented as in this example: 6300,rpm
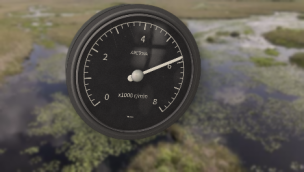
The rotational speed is 5800,rpm
